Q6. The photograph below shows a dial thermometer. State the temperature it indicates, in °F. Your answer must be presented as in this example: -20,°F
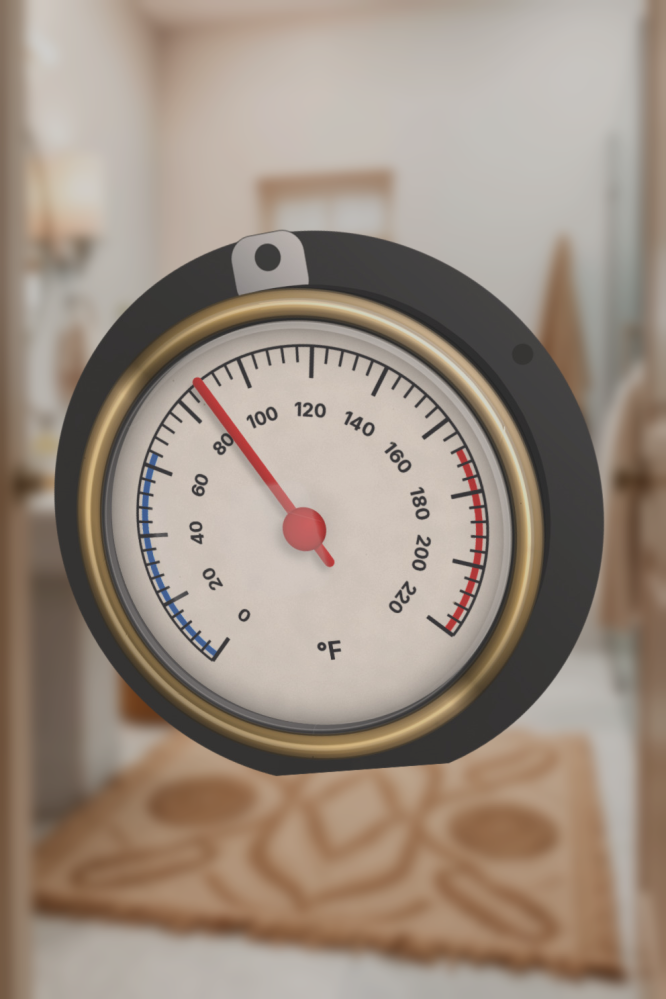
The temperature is 88,°F
